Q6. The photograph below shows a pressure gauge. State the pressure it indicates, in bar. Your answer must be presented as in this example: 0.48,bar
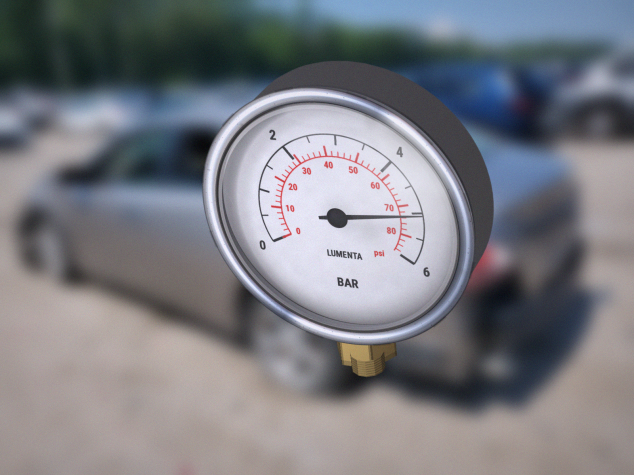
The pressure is 5,bar
